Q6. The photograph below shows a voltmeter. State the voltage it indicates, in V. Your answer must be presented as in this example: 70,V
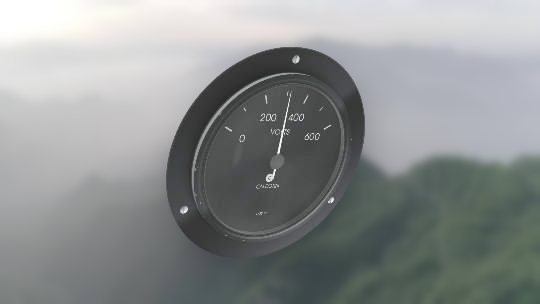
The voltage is 300,V
